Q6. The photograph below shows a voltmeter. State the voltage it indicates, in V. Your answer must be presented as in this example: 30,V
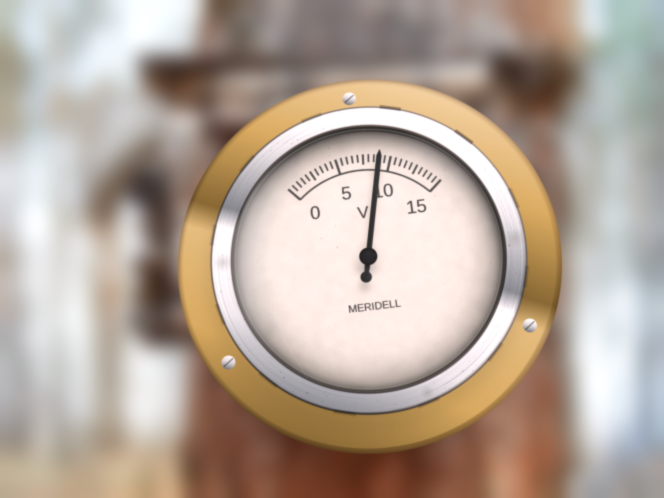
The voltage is 9,V
